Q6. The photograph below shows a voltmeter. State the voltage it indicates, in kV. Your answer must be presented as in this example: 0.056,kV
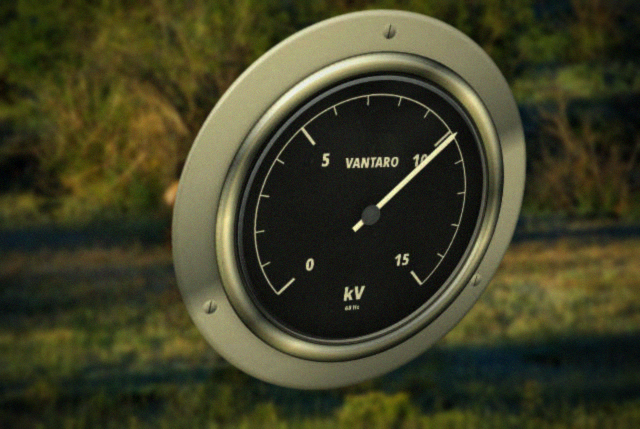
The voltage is 10,kV
